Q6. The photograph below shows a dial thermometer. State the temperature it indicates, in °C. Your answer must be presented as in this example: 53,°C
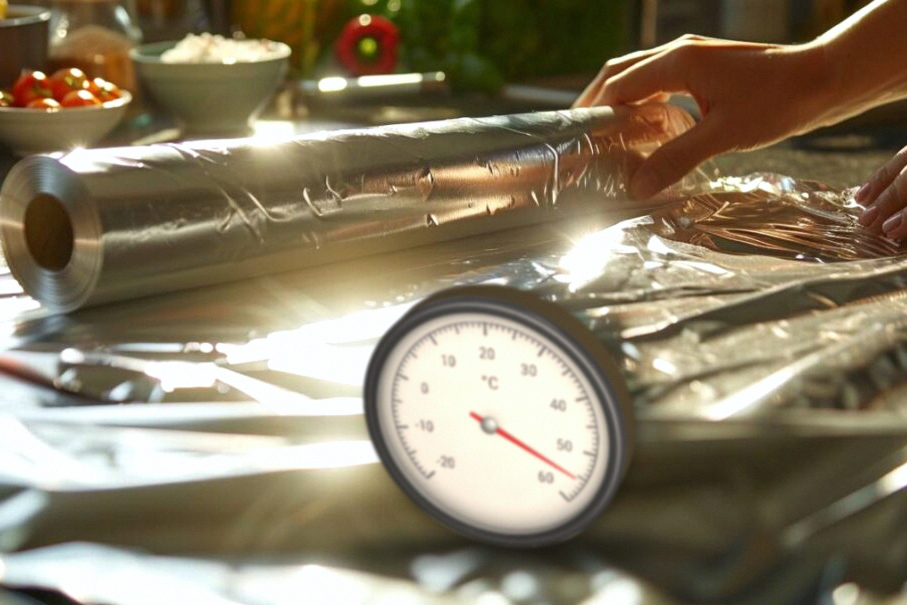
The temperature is 55,°C
